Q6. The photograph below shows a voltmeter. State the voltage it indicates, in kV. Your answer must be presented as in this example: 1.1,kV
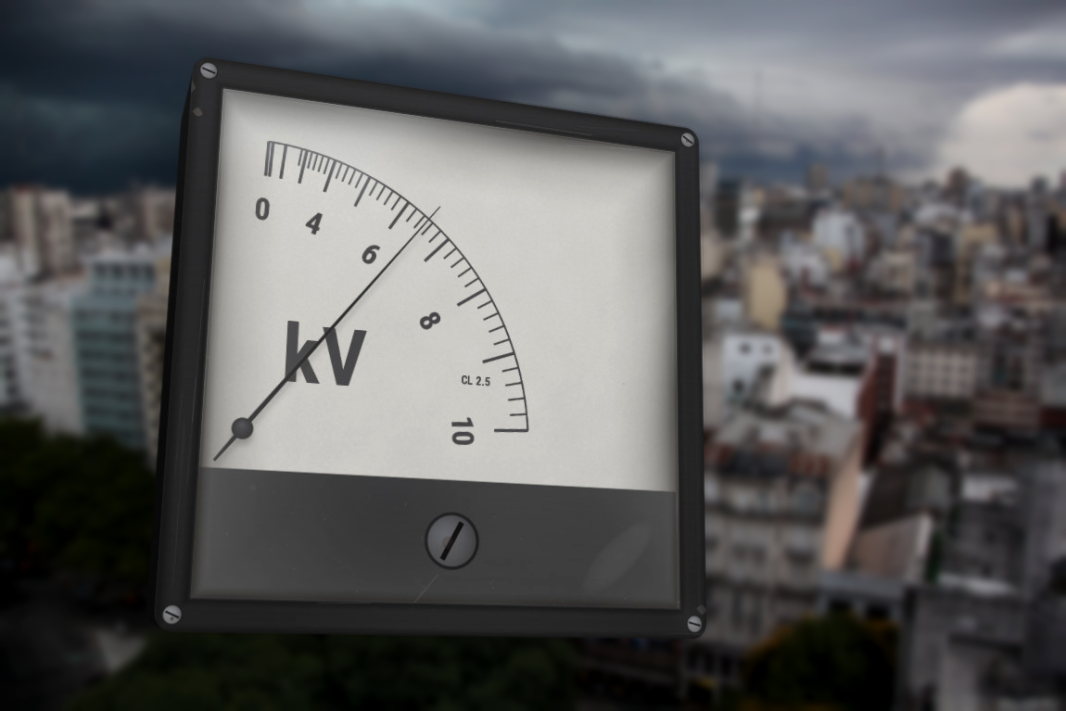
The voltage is 6.5,kV
